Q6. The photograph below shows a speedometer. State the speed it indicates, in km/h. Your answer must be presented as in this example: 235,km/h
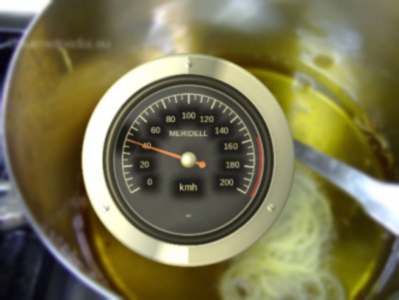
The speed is 40,km/h
